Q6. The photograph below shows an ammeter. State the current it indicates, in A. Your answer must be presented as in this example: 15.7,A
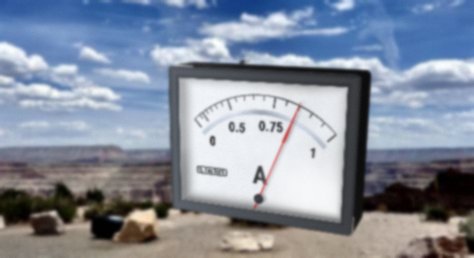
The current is 0.85,A
